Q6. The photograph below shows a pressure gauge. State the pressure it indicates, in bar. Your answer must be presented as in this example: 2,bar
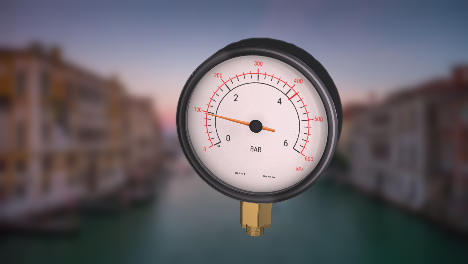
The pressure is 1,bar
